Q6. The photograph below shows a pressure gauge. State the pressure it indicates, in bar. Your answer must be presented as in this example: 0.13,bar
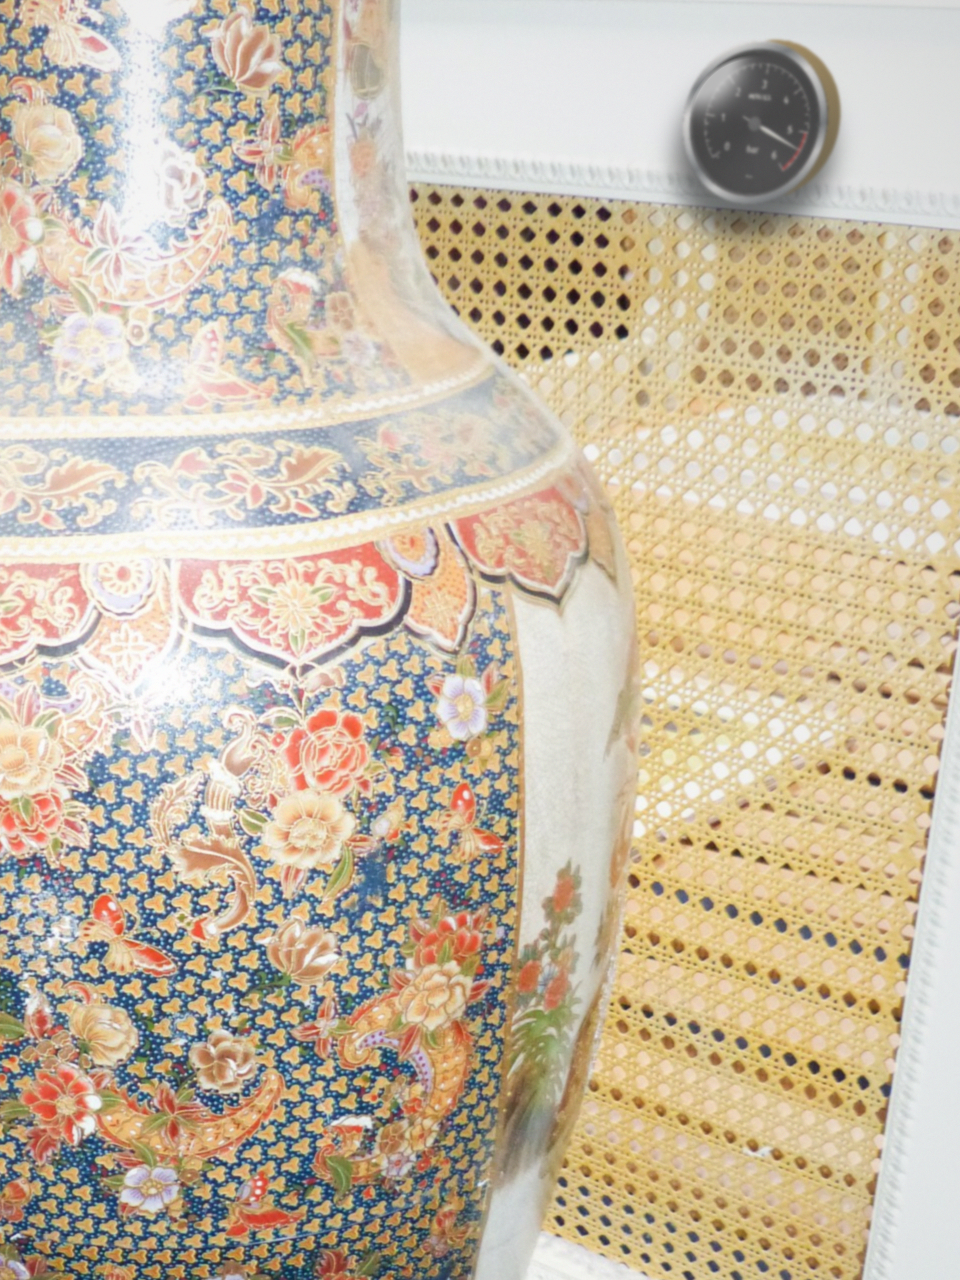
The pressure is 5.4,bar
